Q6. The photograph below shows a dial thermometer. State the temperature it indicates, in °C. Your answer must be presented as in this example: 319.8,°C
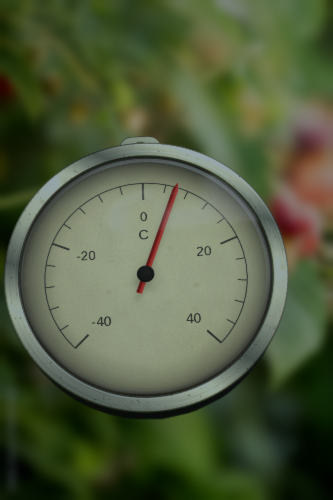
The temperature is 6,°C
